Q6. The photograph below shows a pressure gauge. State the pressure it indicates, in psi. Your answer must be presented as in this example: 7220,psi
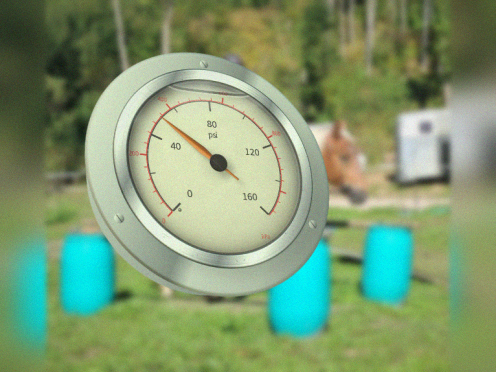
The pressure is 50,psi
